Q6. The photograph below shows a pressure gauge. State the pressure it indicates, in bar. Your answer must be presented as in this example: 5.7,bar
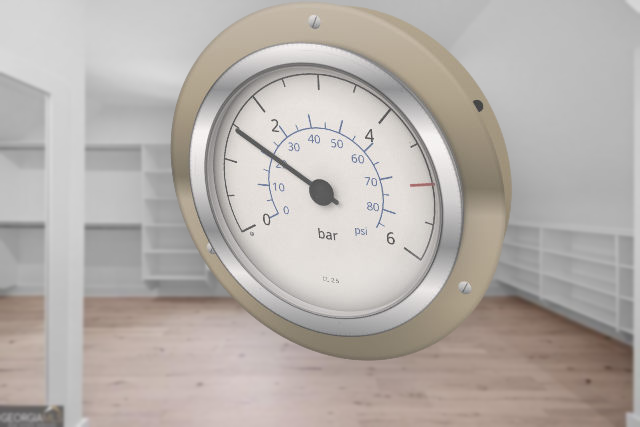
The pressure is 1.5,bar
